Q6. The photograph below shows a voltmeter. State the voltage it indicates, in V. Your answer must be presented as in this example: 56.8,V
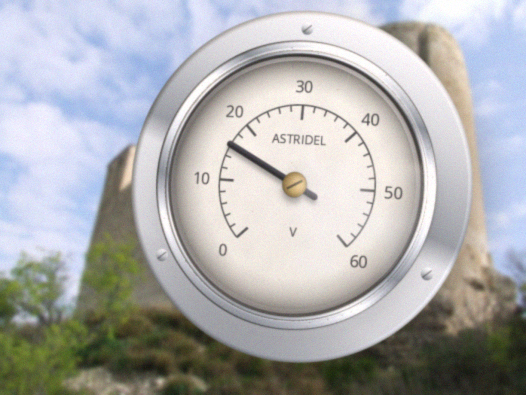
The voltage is 16,V
